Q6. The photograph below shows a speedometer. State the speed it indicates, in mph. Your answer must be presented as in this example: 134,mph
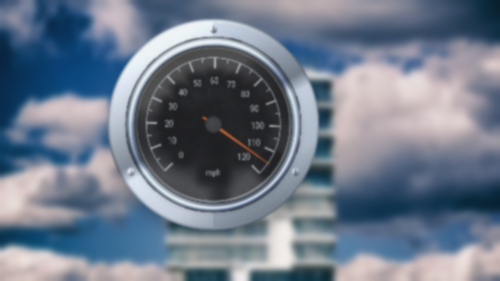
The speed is 115,mph
